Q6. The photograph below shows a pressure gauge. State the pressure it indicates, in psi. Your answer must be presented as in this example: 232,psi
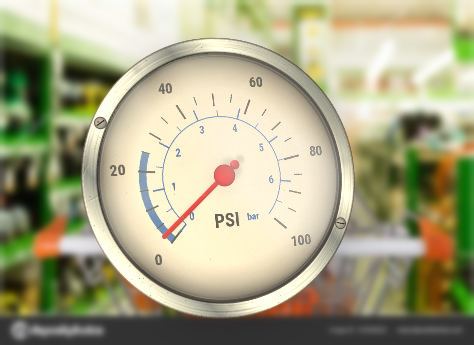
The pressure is 2.5,psi
